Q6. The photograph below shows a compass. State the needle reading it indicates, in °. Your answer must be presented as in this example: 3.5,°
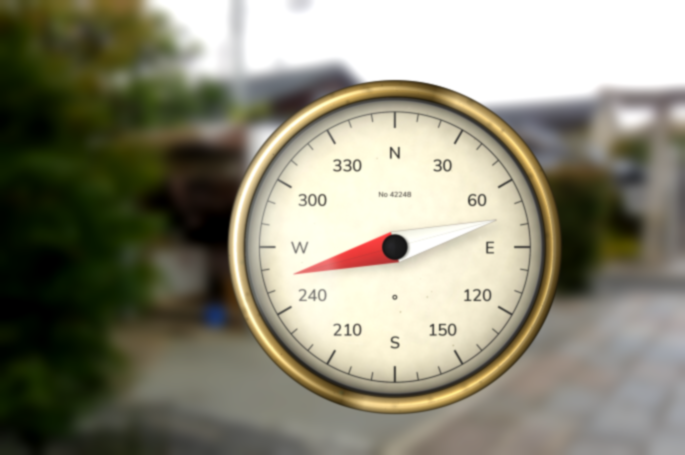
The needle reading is 255,°
